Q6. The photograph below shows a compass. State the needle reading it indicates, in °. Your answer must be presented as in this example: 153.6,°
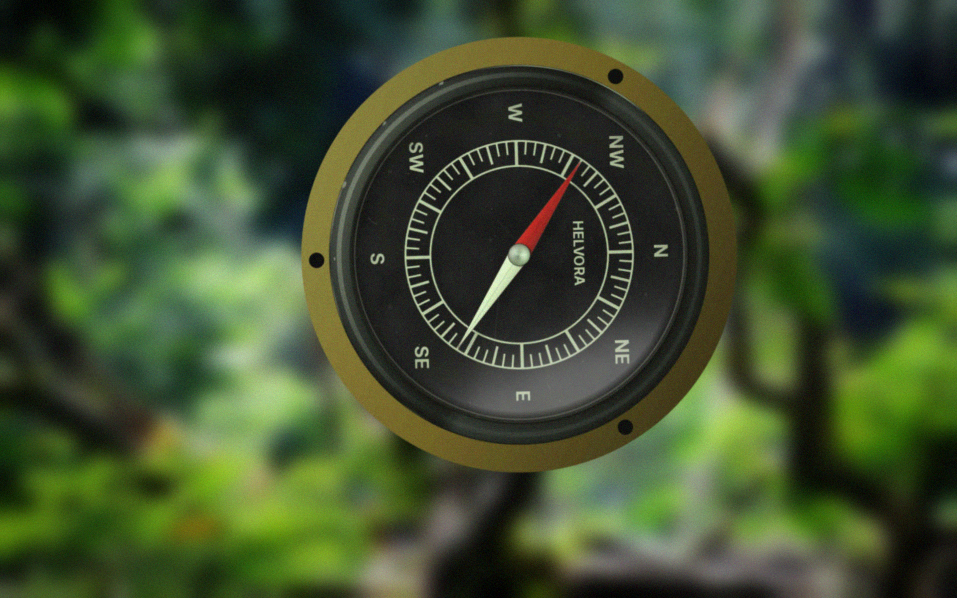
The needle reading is 305,°
